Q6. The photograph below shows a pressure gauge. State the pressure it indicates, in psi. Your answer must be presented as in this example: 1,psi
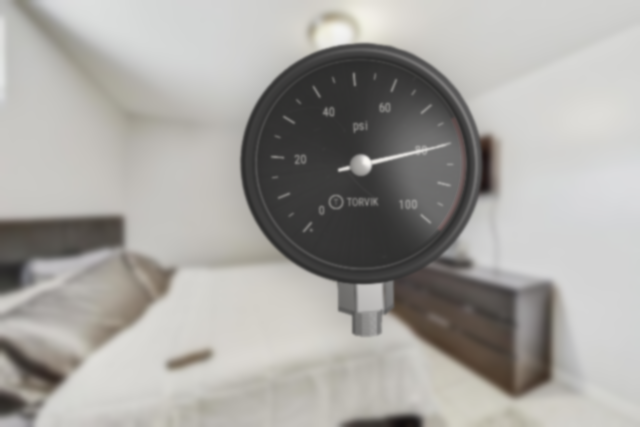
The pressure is 80,psi
